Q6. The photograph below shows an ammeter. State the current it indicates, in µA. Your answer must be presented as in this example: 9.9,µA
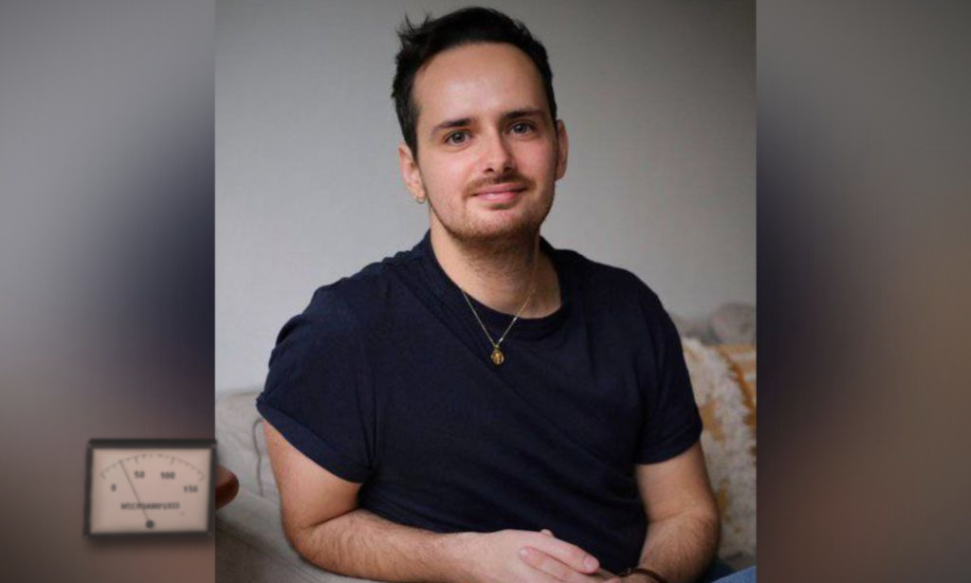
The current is 30,µA
